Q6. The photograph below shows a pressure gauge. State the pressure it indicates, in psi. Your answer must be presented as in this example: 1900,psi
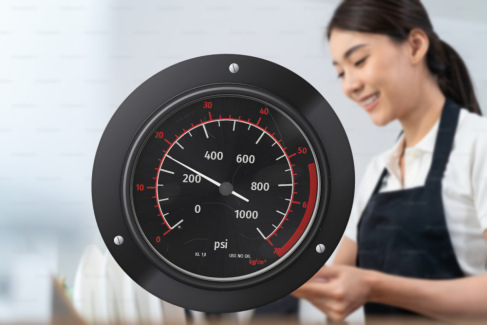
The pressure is 250,psi
